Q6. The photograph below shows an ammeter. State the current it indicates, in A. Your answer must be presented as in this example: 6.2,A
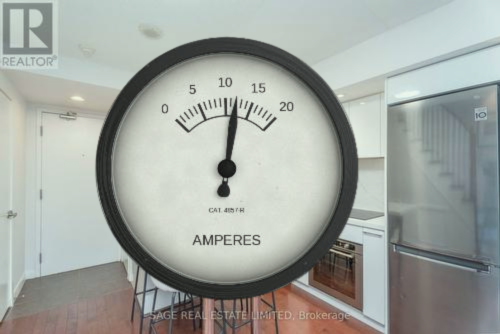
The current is 12,A
